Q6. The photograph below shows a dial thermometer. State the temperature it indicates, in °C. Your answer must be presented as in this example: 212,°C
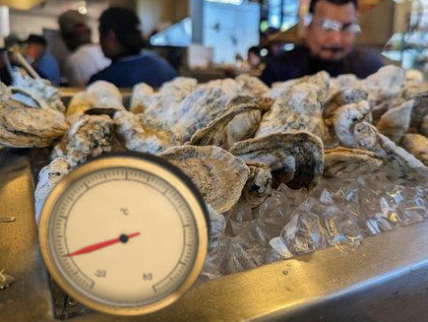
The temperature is -10,°C
